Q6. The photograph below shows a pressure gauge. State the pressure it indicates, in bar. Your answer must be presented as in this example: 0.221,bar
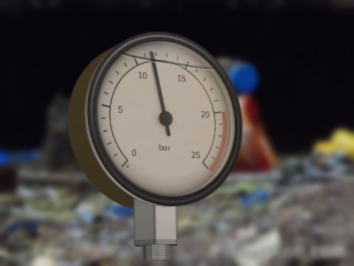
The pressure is 11.5,bar
